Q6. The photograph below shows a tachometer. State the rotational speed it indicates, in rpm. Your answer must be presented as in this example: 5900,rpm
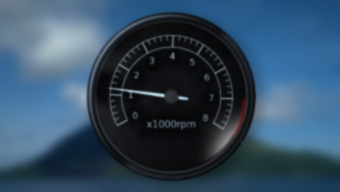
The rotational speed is 1200,rpm
